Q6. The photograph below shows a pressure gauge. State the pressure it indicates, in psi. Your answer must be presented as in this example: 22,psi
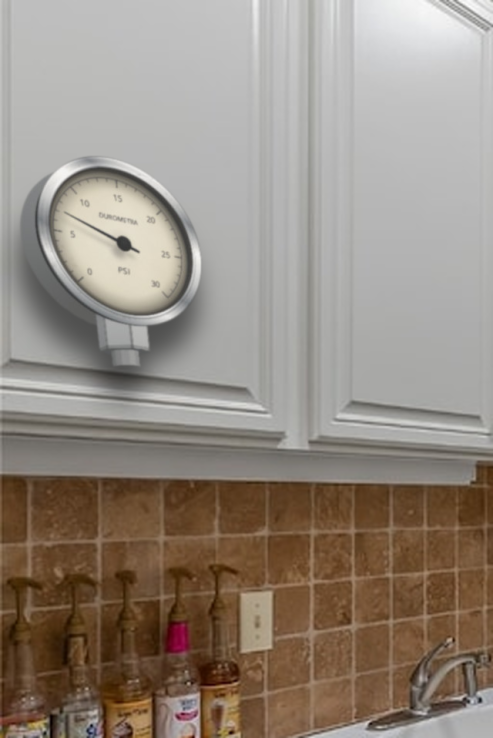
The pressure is 7,psi
